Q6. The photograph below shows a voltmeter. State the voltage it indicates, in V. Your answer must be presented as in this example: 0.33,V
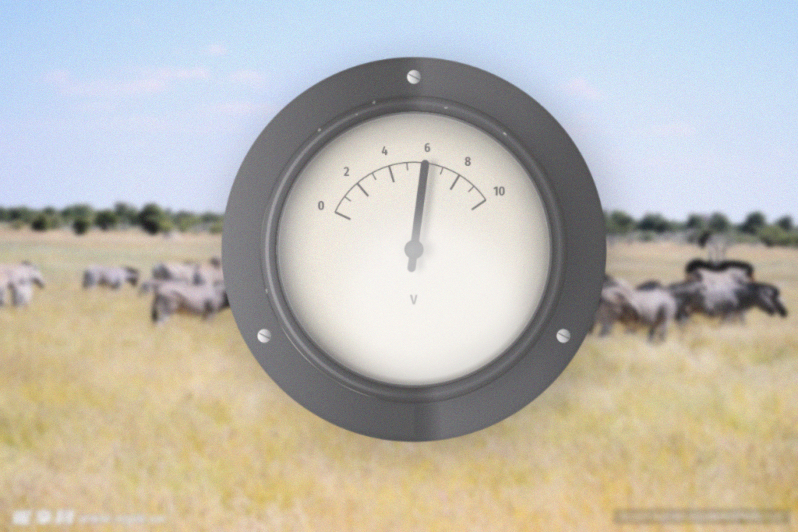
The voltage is 6,V
